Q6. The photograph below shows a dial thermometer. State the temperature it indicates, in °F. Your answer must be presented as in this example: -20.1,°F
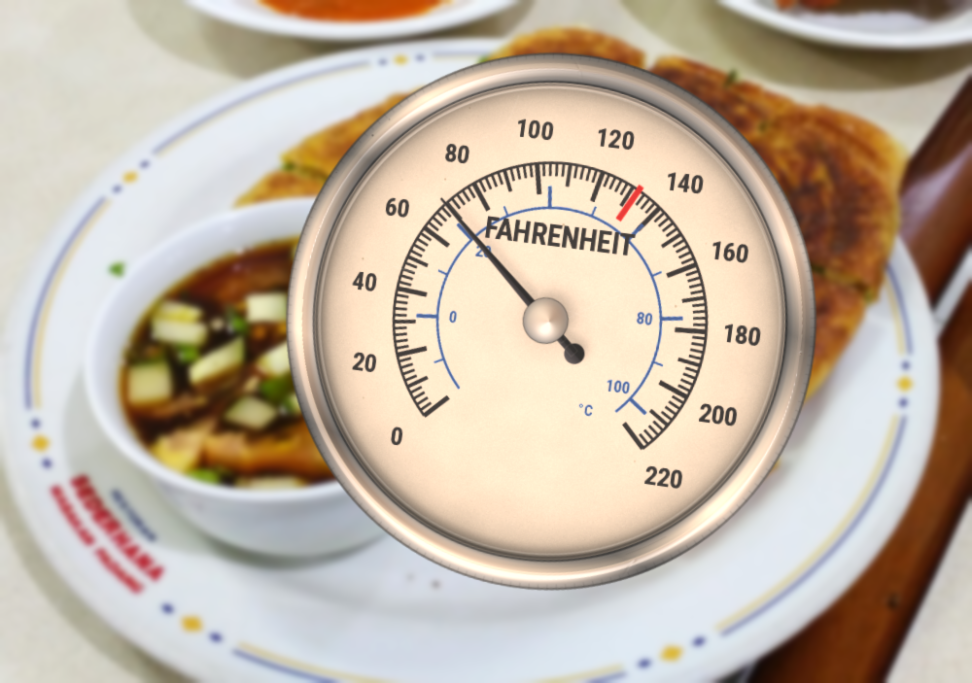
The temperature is 70,°F
